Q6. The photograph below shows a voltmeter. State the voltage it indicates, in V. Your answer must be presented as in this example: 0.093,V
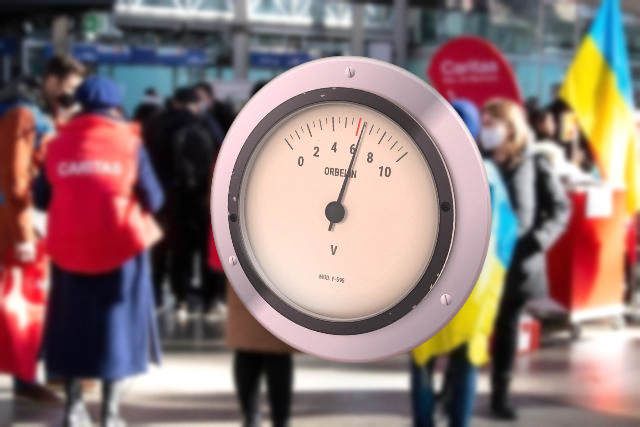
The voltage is 6.5,V
